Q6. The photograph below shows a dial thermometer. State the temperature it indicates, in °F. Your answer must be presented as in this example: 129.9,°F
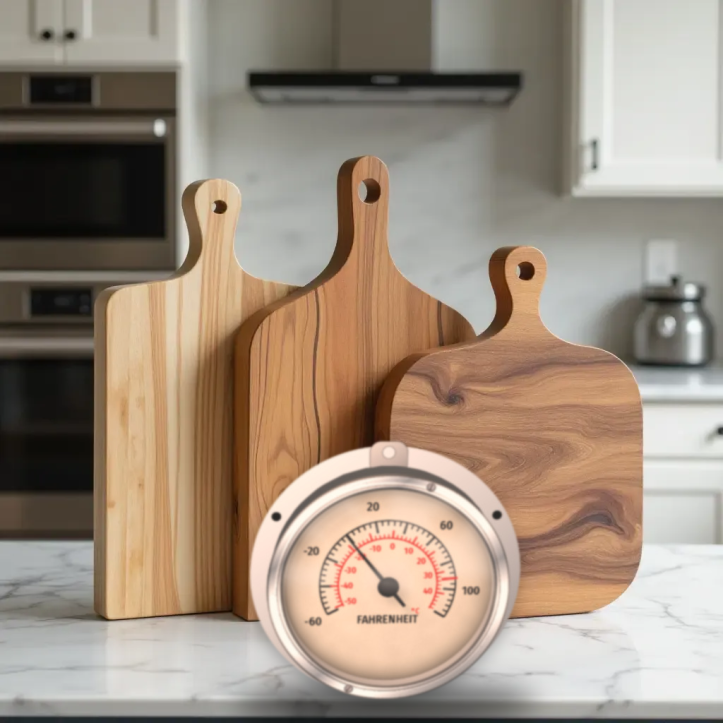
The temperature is 0,°F
